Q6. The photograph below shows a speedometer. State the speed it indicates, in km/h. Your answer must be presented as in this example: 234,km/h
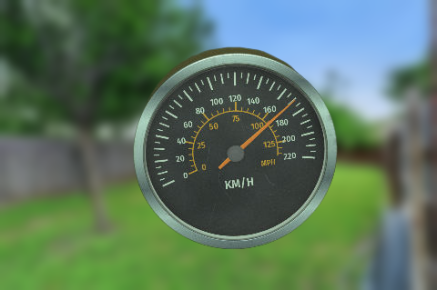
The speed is 170,km/h
